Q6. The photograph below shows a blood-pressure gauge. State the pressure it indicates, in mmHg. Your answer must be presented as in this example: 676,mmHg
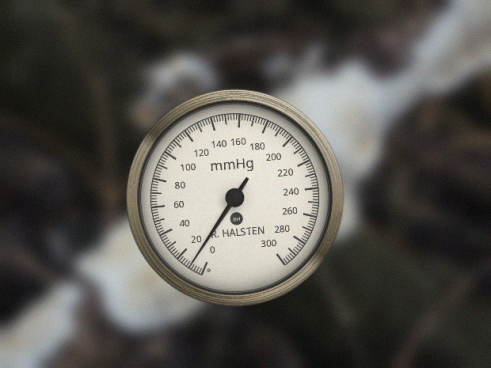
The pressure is 10,mmHg
